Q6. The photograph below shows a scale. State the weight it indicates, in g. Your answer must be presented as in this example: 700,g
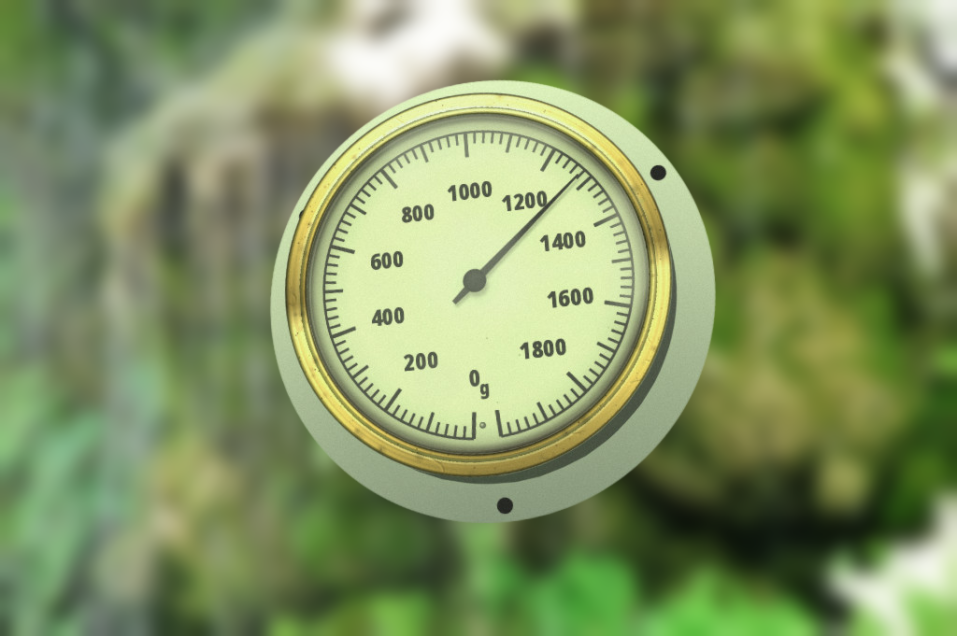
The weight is 1280,g
